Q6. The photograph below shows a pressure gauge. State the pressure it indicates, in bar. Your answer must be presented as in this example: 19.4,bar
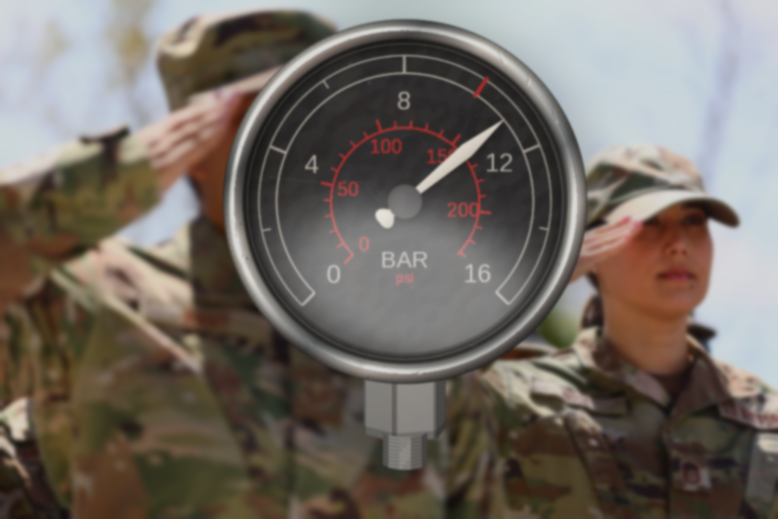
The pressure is 11,bar
